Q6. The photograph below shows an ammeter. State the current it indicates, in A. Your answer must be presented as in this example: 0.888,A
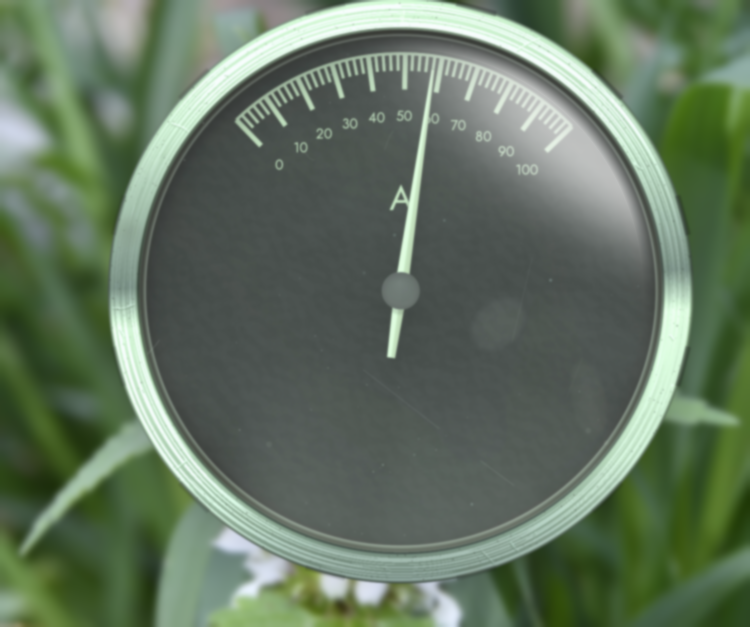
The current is 58,A
